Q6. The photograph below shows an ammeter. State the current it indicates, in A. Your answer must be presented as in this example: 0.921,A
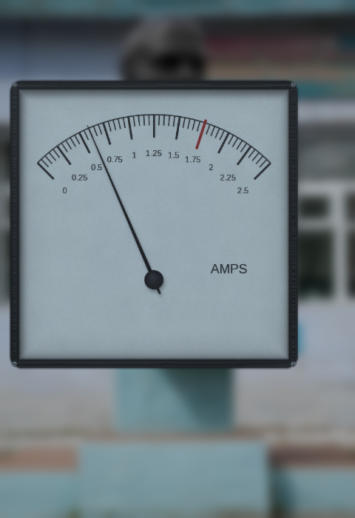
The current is 0.6,A
